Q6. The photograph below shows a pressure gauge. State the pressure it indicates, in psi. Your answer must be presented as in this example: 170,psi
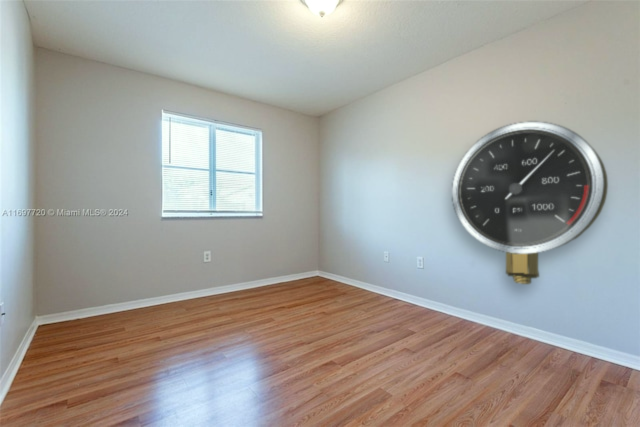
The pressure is 675,psi
